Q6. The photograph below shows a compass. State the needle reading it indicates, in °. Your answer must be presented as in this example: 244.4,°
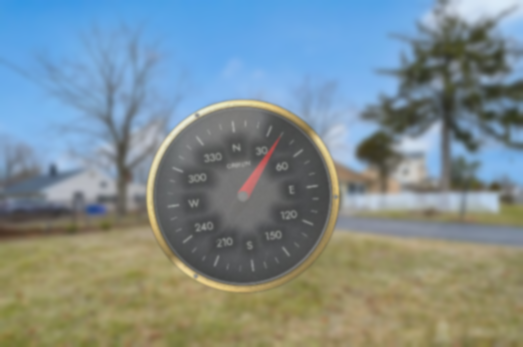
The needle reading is 40,°
